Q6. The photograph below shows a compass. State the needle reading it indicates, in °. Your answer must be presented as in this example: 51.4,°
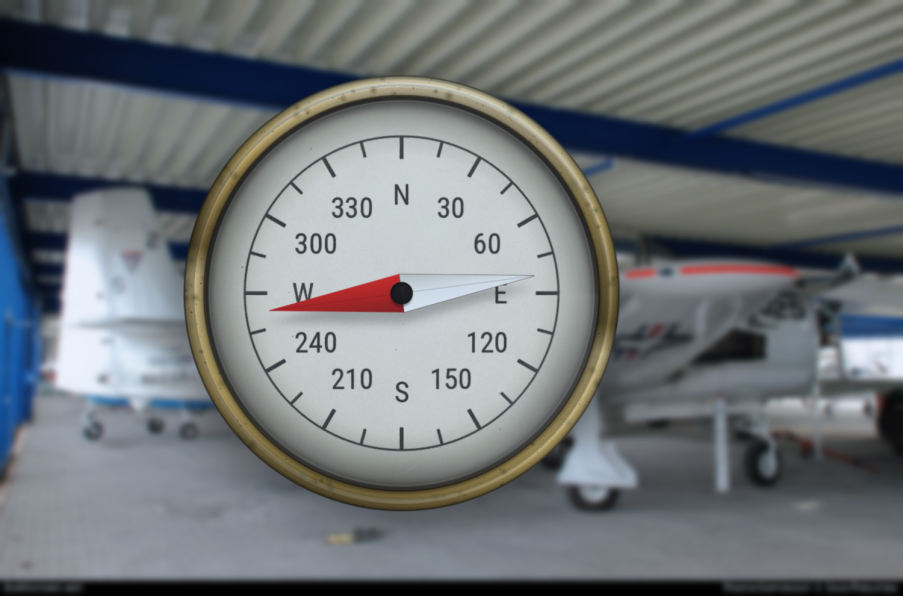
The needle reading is 262.5,°
